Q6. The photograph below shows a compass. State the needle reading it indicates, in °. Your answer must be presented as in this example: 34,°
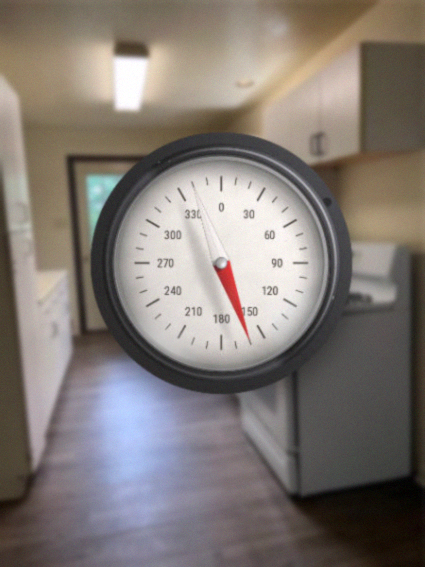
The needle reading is 160,°
